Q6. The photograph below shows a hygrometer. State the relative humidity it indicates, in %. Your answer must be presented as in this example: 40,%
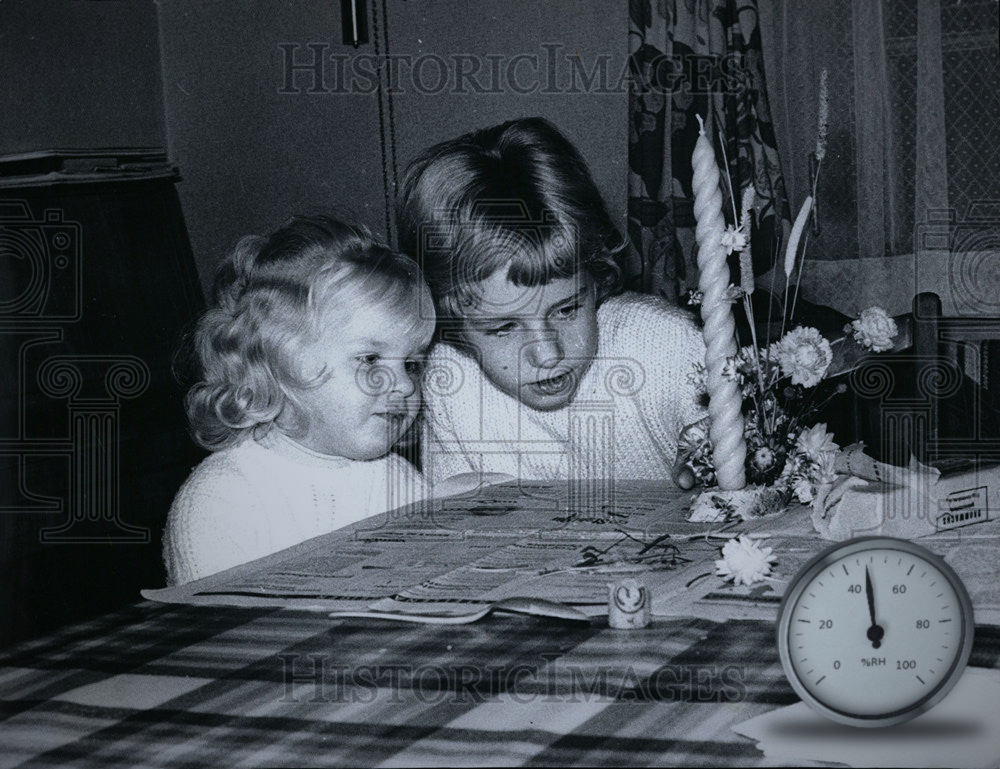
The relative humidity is 46,%
